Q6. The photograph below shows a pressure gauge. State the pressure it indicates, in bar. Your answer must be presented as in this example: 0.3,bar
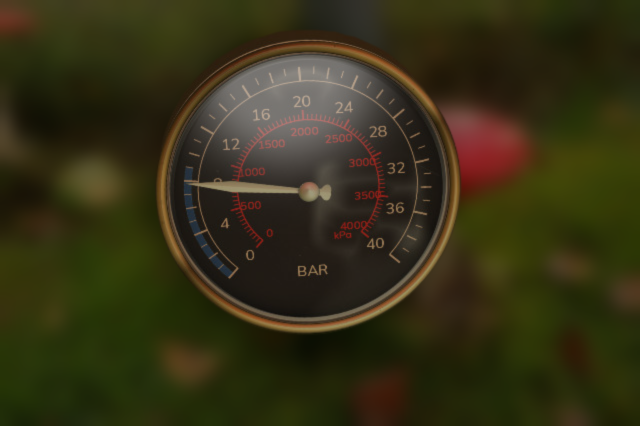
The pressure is 8,bar
